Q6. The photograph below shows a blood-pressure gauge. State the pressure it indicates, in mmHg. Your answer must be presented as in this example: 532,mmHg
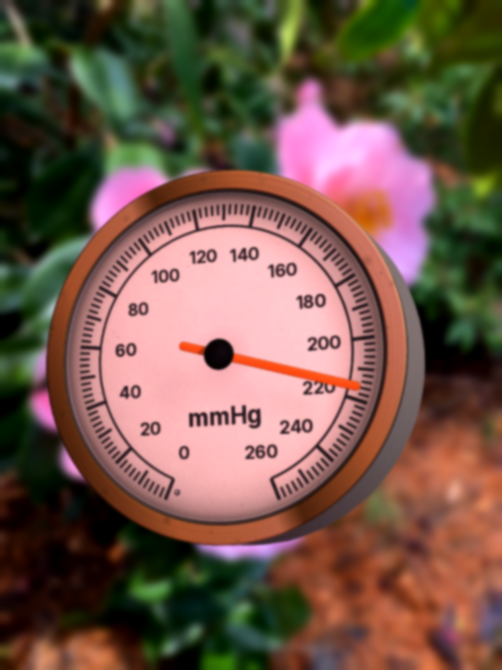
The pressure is 216,mmHg
